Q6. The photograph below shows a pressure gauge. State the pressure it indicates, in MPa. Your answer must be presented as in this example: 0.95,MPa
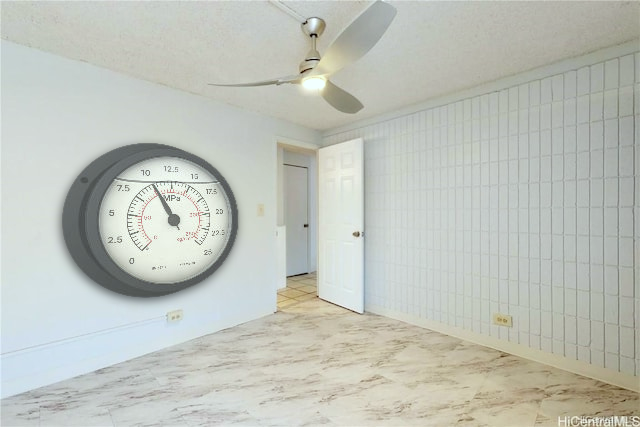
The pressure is 10,MPa
